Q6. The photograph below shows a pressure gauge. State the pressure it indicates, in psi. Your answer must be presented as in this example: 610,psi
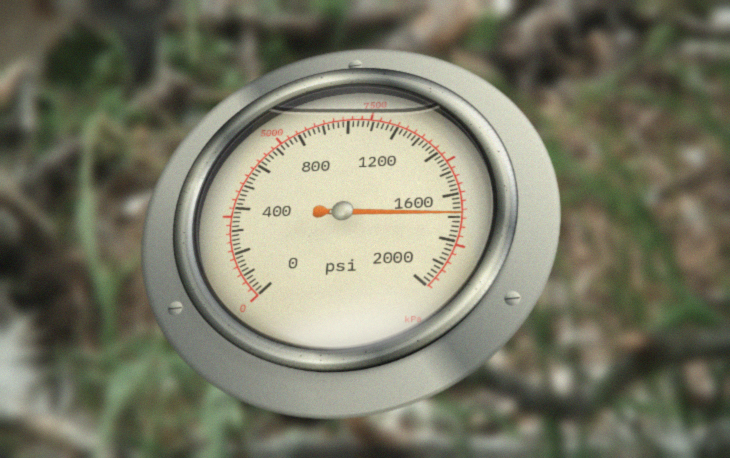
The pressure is 1700,psi
